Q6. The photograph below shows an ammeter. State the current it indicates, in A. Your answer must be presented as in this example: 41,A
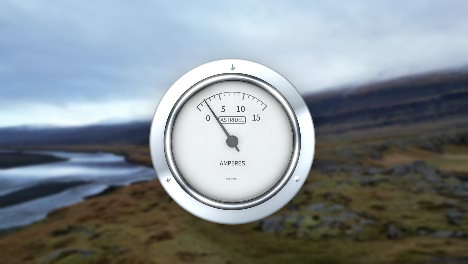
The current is 2,A
